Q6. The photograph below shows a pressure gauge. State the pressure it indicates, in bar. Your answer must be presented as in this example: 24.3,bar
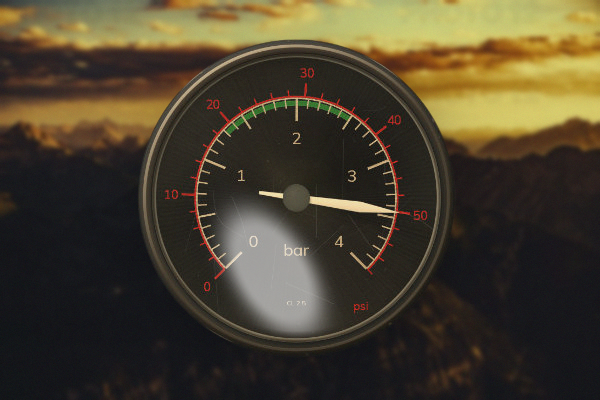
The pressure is 3.45,bar
